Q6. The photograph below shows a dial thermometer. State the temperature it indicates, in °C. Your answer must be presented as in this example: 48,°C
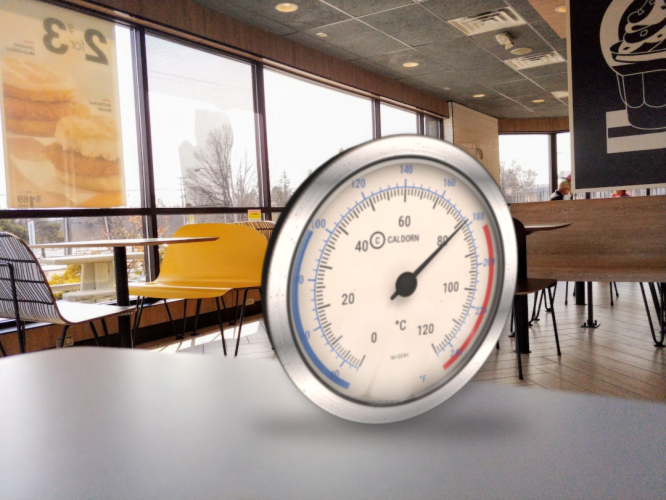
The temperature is 80,°C
